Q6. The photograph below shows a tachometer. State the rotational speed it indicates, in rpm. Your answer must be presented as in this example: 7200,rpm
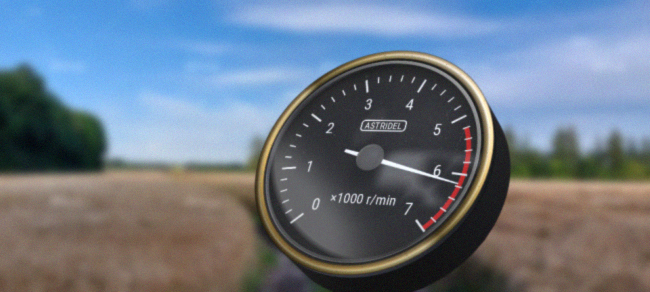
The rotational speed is 6200,rpm
